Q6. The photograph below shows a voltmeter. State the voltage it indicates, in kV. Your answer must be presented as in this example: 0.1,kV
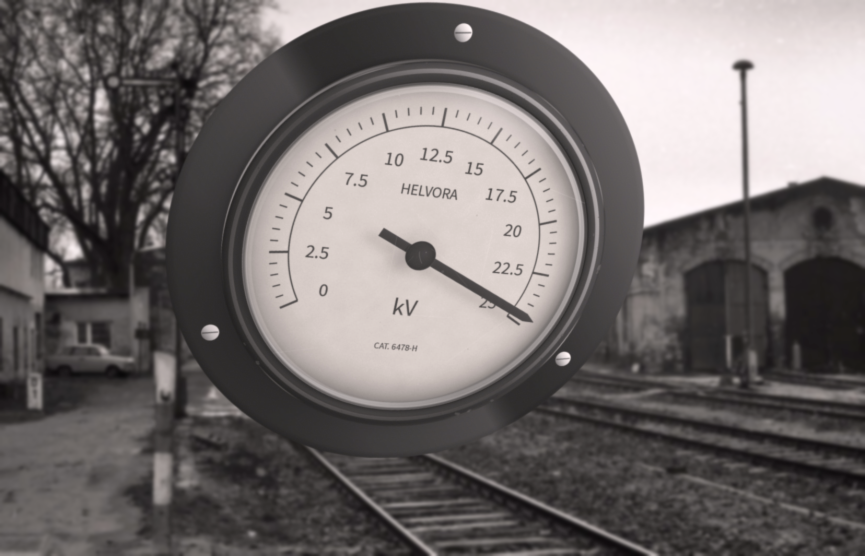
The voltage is 24.5,kV
